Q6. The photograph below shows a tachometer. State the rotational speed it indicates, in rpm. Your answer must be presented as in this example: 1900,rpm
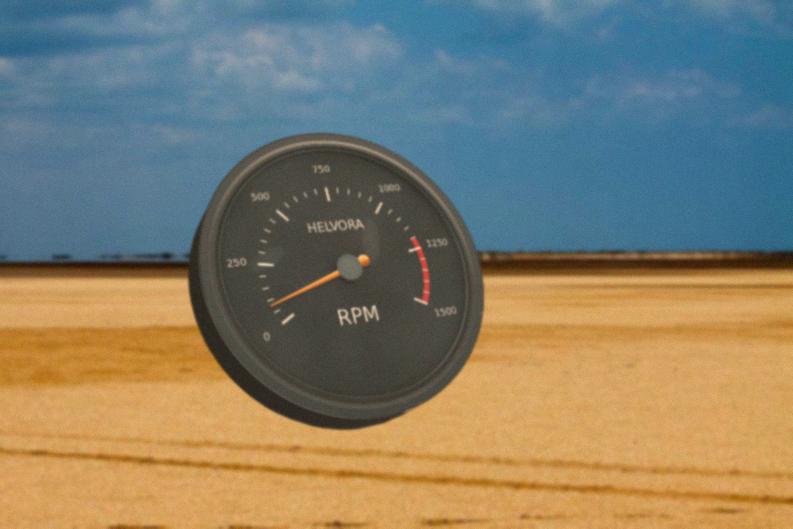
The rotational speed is 75,rpm
